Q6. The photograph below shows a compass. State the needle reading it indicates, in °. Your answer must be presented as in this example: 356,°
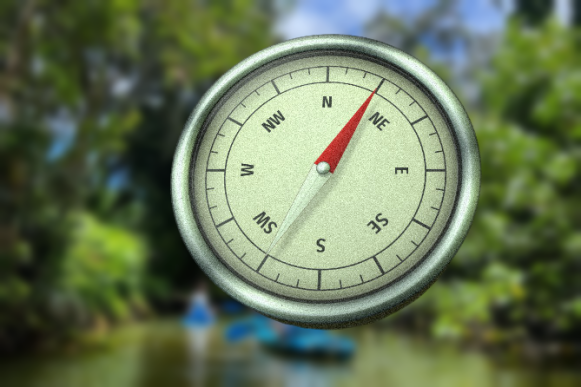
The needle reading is 30,°
